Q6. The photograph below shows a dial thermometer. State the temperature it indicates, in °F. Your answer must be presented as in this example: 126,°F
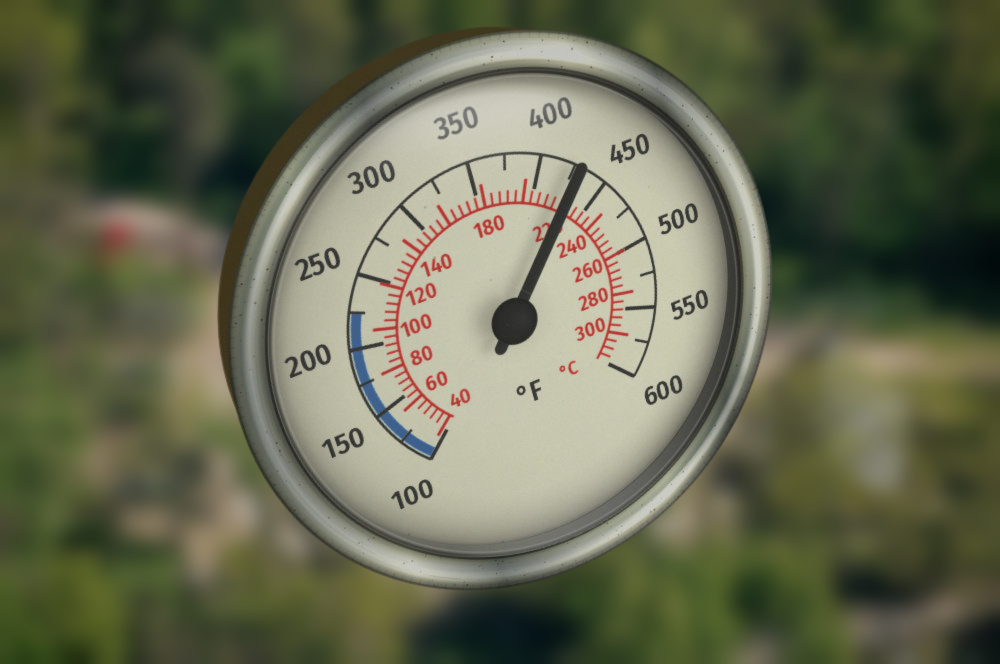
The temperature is 425,°F
